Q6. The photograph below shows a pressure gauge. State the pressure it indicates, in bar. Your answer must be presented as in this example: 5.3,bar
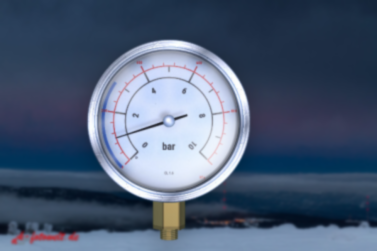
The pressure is 1,bar
